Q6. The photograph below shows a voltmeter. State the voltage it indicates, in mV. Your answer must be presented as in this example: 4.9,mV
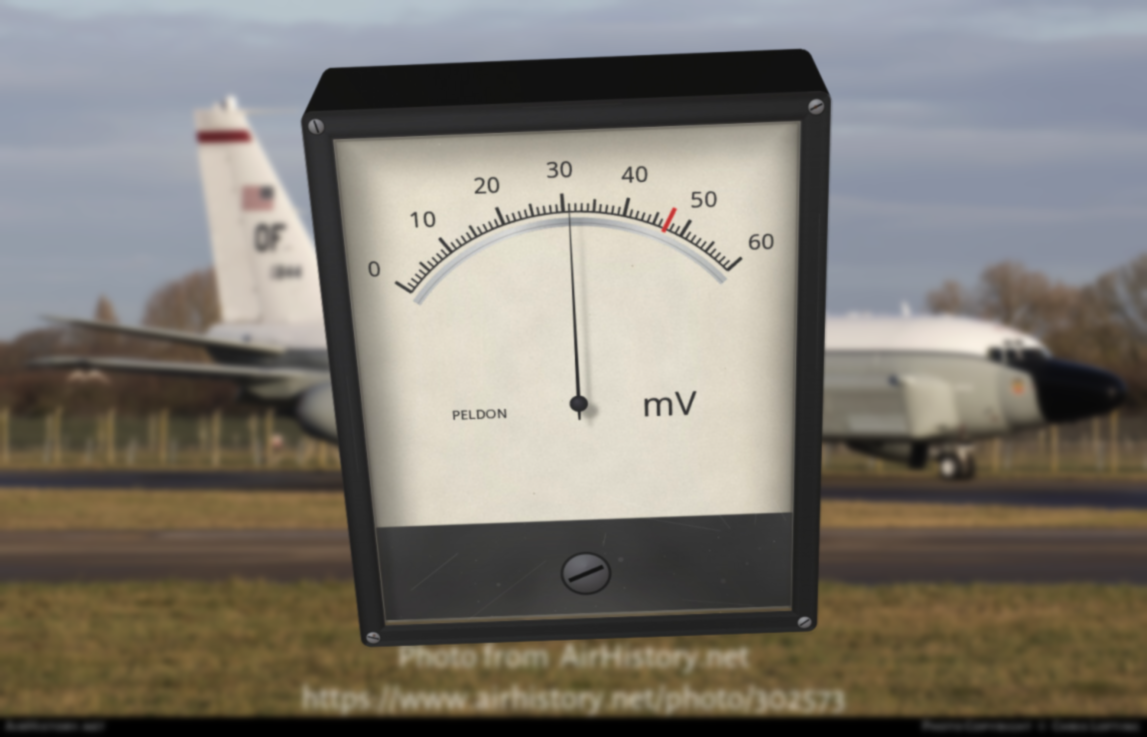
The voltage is 31,mV
